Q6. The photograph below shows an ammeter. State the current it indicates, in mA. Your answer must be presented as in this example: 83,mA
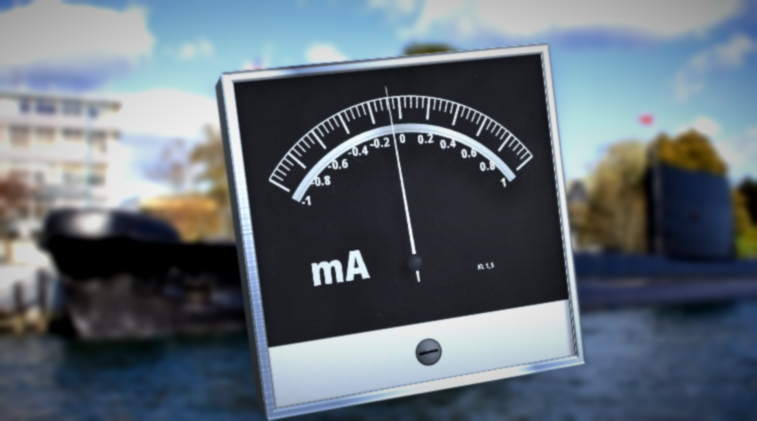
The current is -0.08,mA
